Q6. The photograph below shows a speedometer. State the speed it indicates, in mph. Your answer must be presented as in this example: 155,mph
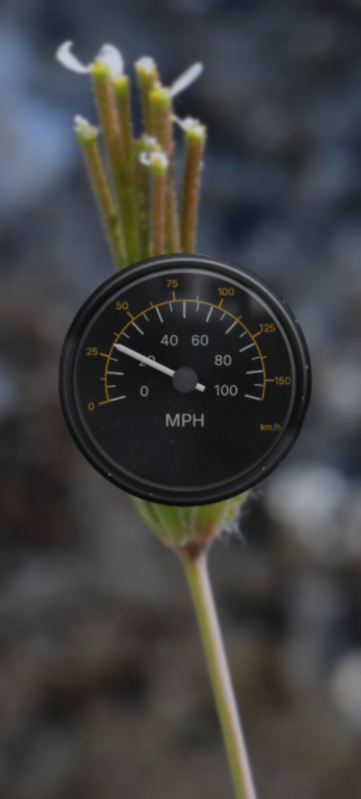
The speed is 20,mph
